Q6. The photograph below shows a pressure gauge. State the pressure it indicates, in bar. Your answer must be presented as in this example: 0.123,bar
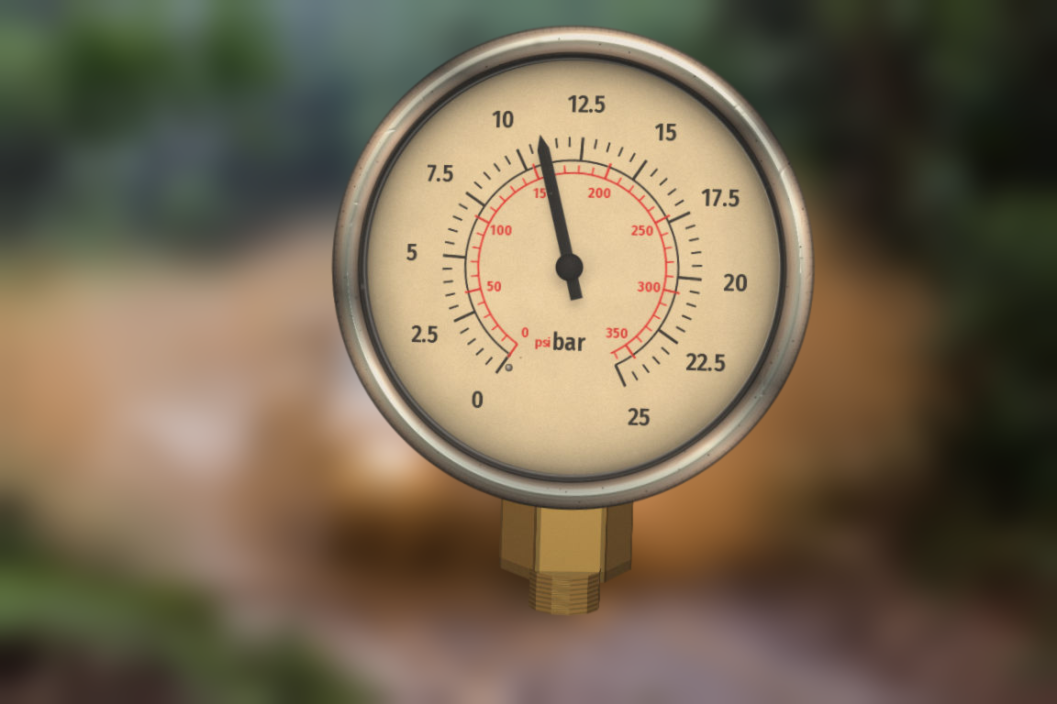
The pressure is 11,bar
